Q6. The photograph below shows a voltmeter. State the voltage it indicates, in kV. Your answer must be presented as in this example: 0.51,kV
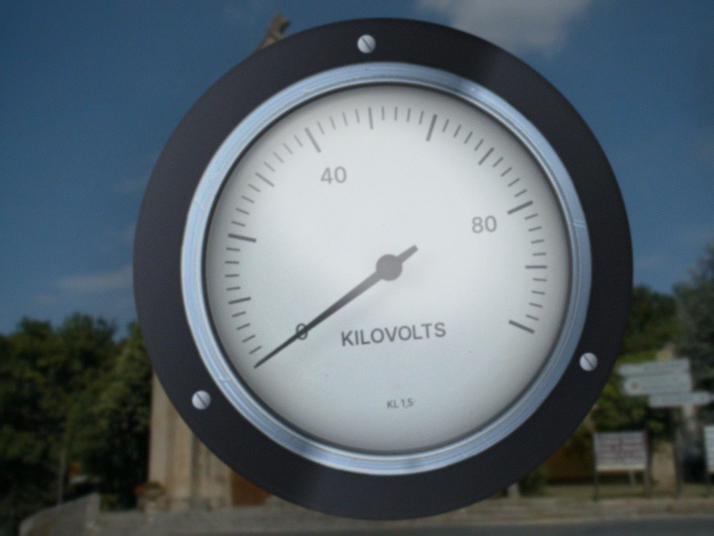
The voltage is 0,kV
